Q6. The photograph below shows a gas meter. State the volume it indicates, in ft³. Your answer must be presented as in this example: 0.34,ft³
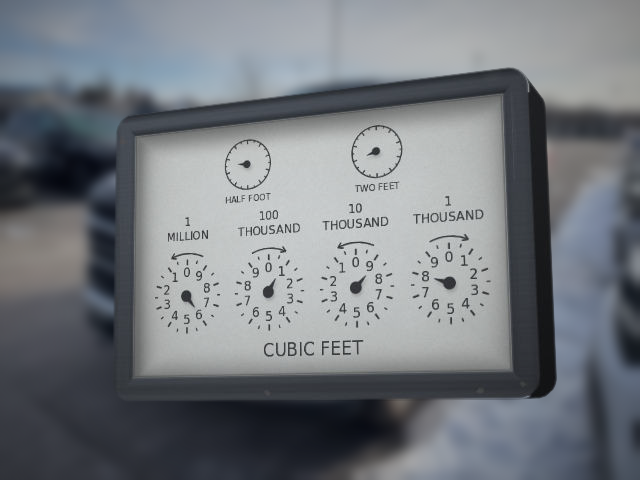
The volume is 608800,ft³
